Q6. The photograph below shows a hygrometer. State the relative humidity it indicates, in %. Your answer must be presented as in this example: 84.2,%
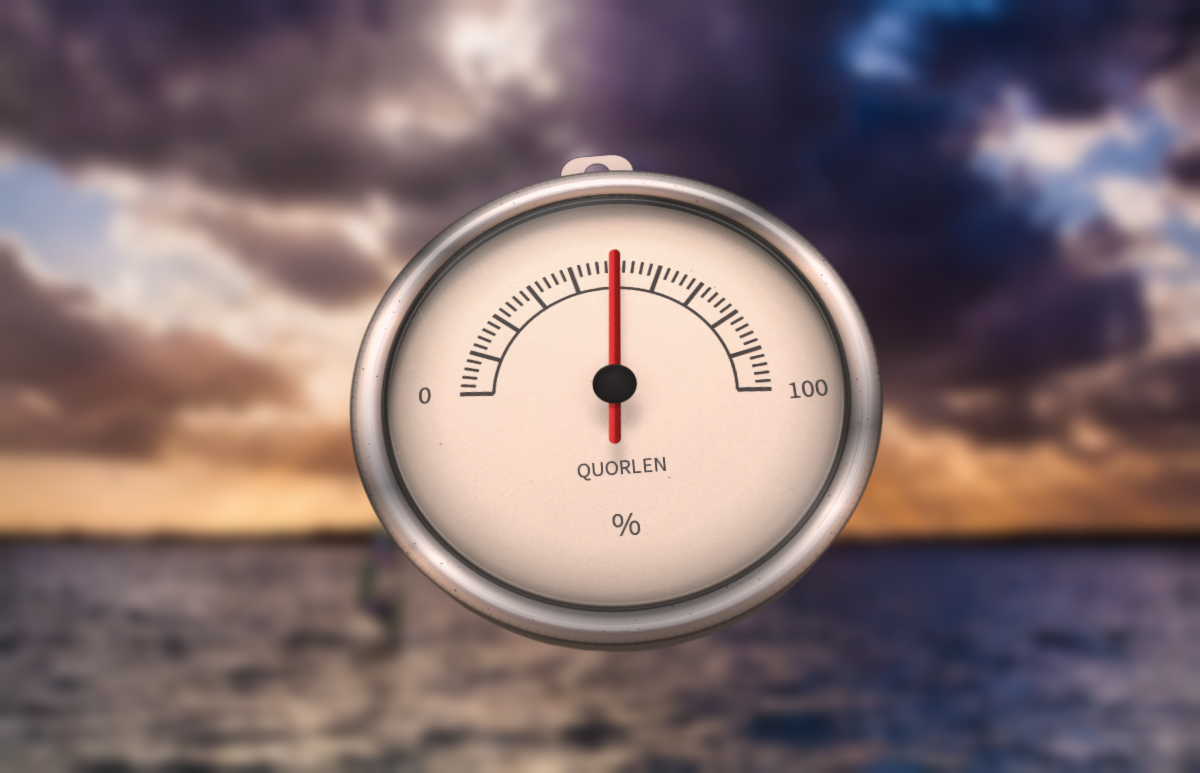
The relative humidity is 50,%
